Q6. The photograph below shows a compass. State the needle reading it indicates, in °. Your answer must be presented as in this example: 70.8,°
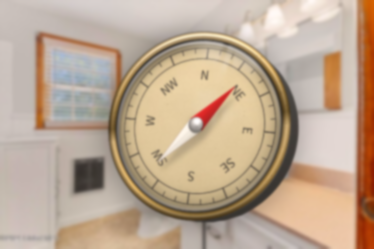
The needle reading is 40,°
